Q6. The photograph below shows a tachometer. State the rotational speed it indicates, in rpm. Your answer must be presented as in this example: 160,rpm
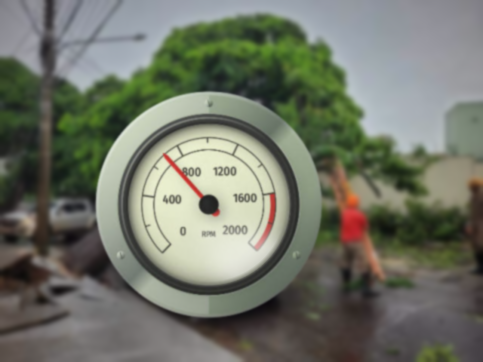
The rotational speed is 700,rpm
